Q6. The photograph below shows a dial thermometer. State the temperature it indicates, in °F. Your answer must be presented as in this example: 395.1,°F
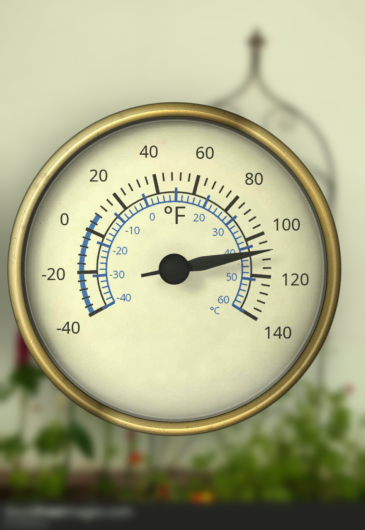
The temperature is 108,°F
